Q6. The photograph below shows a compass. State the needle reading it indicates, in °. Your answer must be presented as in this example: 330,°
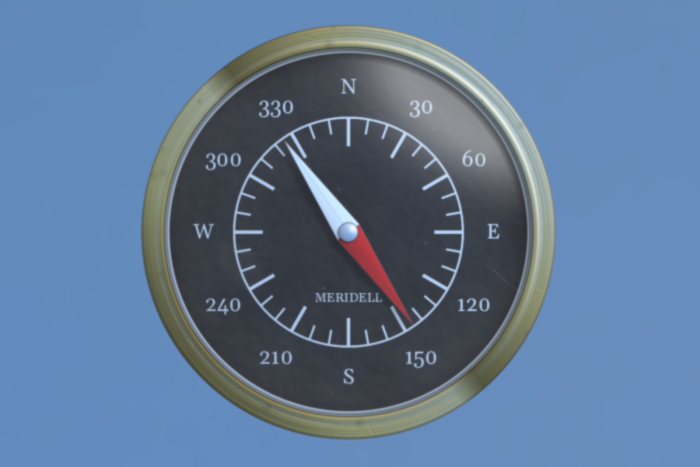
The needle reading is 145,°
